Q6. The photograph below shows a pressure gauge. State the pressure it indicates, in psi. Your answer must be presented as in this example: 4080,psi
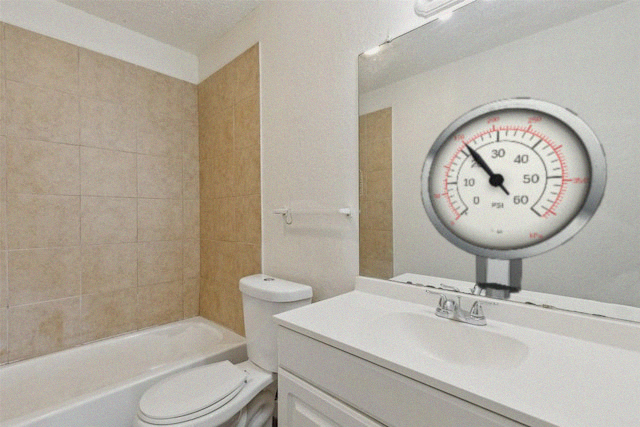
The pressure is 22,psi
